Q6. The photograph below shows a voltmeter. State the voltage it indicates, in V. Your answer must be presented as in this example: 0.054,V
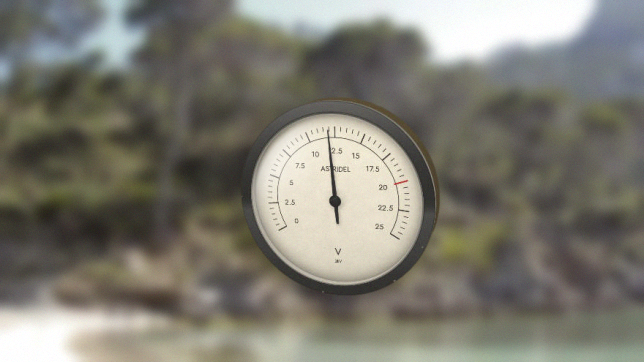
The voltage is 12,V
